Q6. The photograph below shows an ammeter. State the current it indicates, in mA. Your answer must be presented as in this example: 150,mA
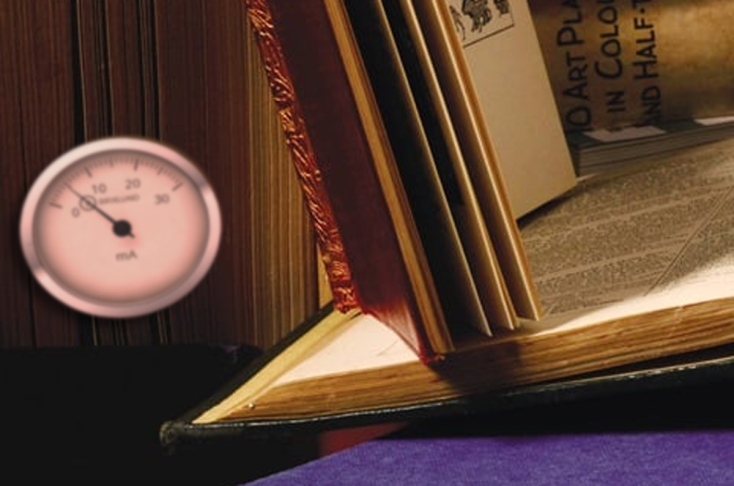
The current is 5,mA
